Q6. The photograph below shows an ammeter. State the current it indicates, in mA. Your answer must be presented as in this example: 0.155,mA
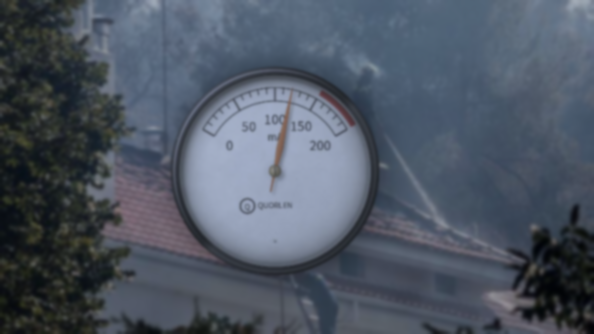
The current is 120,mA
